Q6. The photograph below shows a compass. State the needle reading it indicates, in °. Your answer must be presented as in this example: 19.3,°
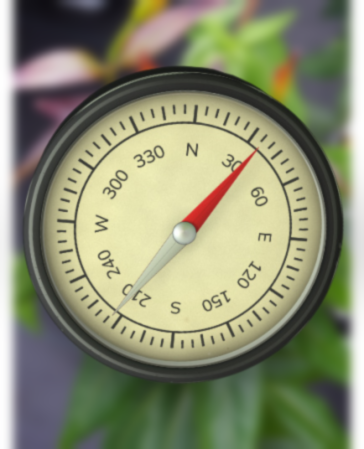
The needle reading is 35,°
